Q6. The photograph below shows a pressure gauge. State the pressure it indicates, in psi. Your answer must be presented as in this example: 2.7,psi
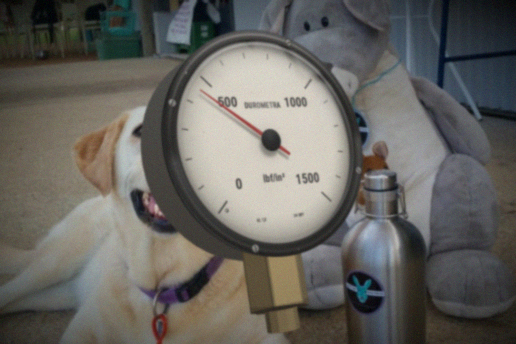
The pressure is 450,psi
